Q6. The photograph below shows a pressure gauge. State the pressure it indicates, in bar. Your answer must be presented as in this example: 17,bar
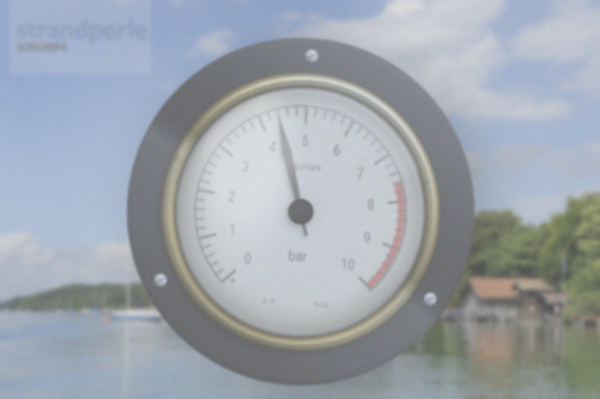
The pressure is 4.4,bar
